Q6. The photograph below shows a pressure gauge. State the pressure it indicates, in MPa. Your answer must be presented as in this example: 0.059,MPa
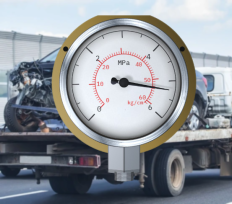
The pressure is 5.25,MPa
